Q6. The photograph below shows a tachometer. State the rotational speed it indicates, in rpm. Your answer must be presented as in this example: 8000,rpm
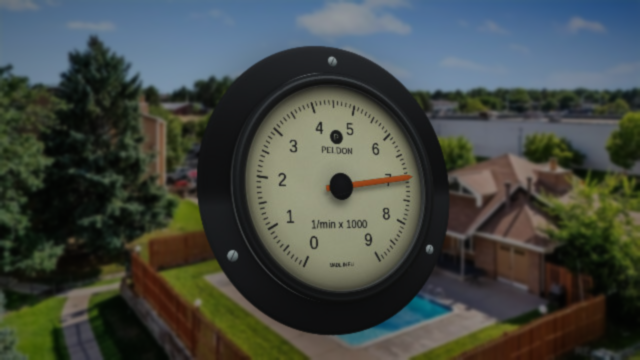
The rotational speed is 7000,rpm
